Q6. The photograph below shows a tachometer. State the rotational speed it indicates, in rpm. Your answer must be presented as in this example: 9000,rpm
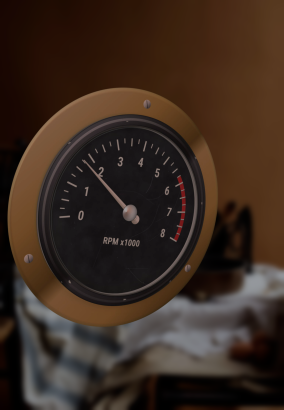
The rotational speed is 1750,rpm
